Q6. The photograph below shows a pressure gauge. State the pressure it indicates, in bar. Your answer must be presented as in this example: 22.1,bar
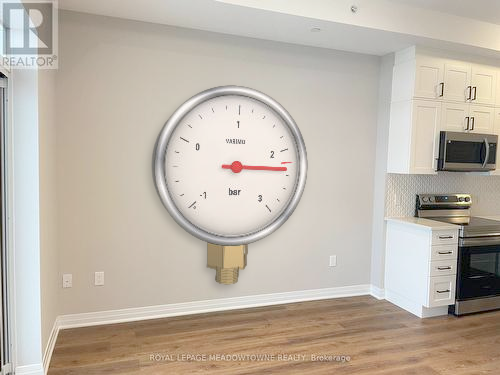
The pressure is 2.3,bar
